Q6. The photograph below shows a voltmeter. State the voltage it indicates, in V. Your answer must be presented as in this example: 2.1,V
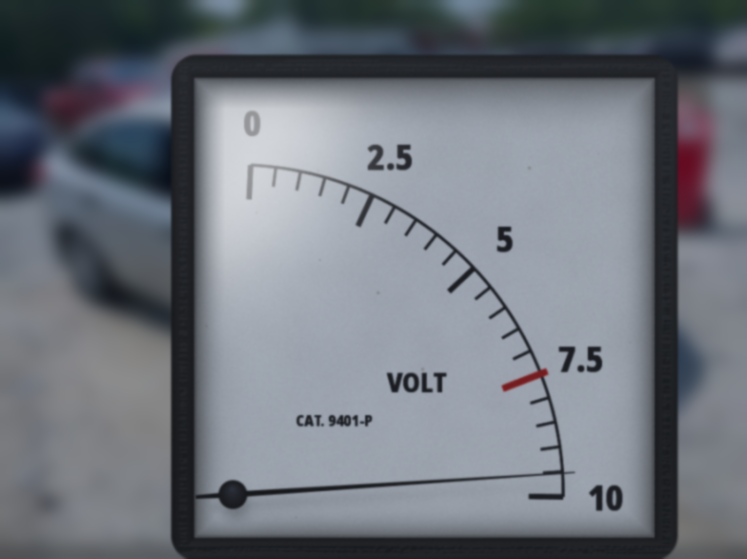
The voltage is 9.5,V
